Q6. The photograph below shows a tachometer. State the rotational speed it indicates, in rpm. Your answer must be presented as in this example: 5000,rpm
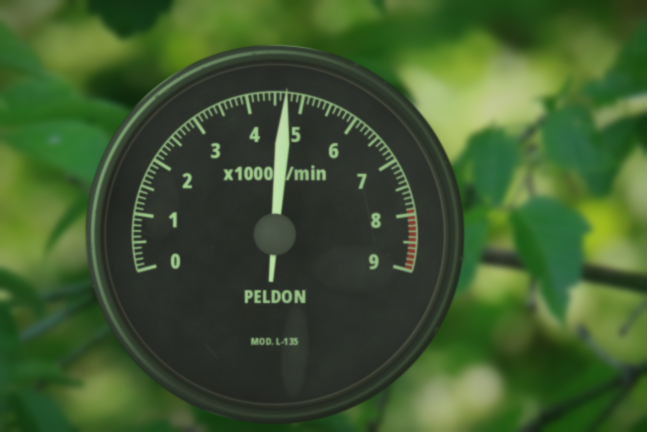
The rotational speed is 4700,rpm
